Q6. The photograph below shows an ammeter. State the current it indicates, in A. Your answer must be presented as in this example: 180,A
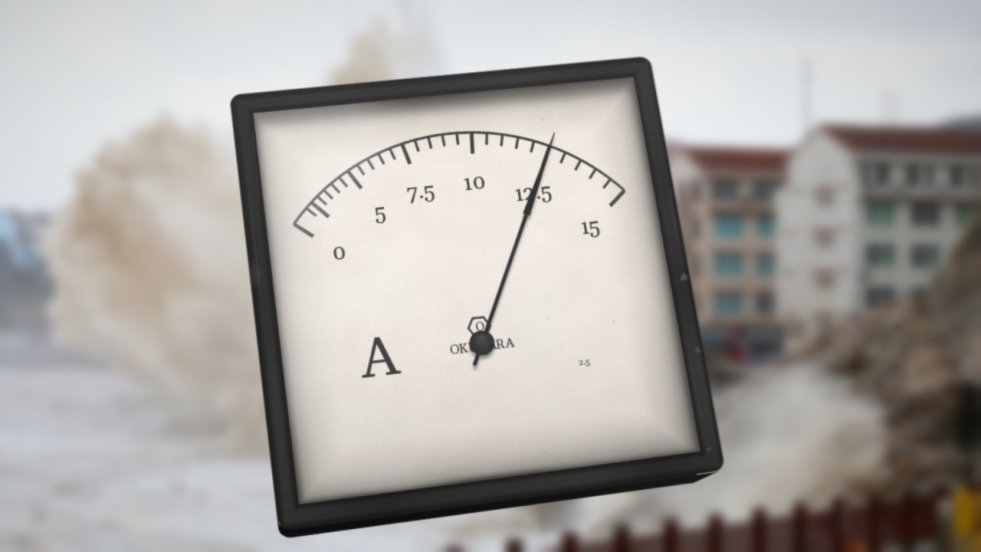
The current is 12.5,A
